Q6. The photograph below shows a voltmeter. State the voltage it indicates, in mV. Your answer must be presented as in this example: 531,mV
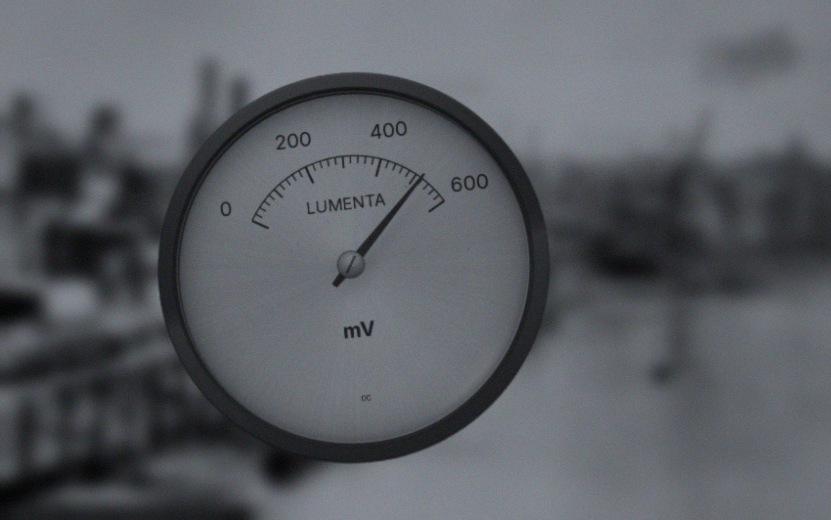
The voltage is 520,mV
